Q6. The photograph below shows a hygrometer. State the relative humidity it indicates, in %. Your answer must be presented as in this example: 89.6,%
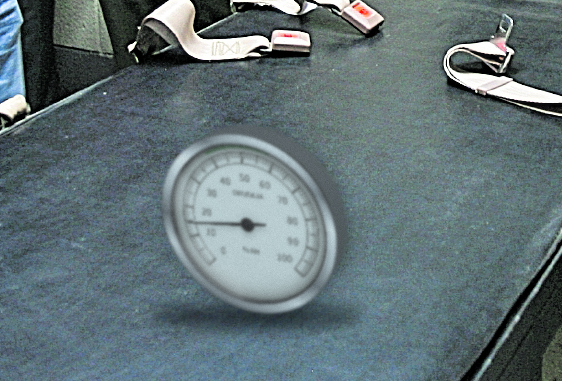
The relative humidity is 15,%
